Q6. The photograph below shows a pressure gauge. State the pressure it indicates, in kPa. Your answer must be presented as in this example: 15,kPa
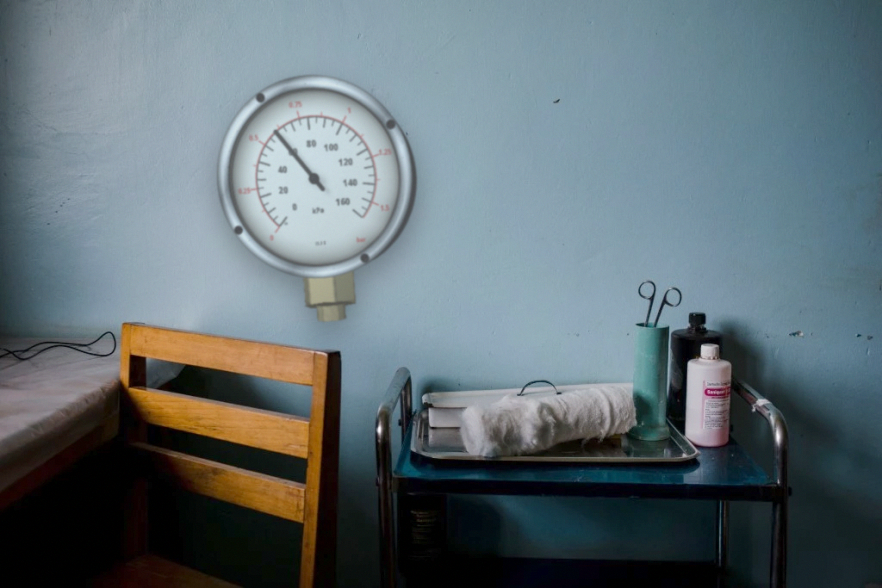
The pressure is 60,kPa
